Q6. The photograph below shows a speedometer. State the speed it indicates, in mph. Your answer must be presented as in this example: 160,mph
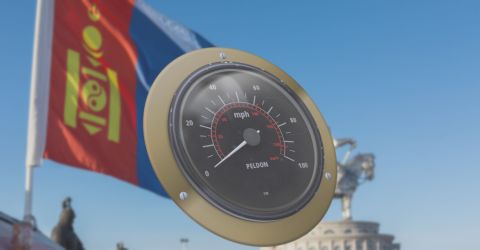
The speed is 0,mph
